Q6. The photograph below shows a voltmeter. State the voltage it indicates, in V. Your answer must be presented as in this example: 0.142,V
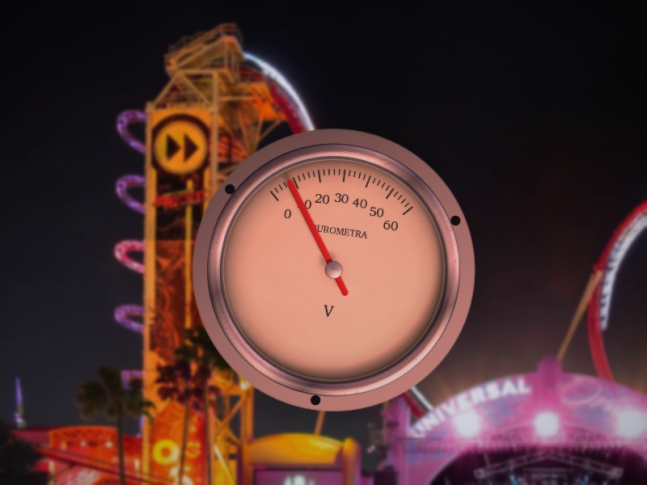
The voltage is 8,V
